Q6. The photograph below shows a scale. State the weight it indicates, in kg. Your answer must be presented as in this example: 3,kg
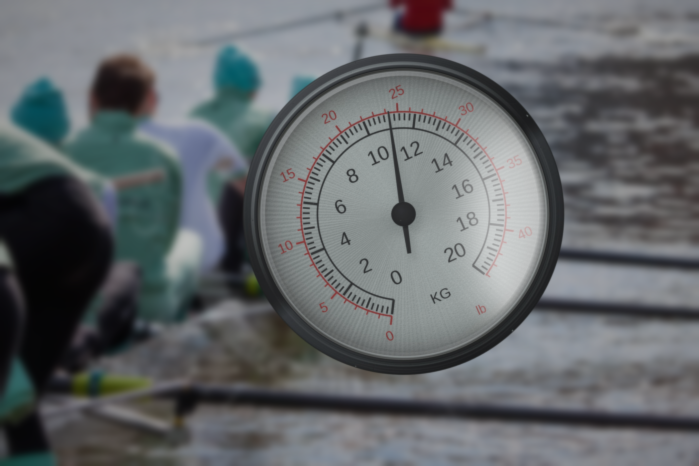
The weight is 11,kg
